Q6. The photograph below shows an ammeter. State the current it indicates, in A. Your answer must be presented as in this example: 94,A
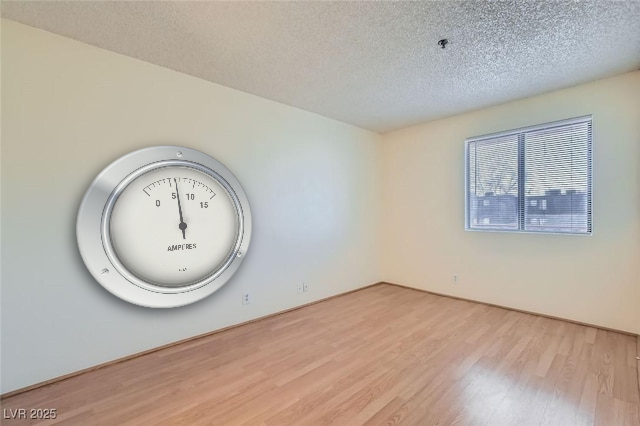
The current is 6,A
